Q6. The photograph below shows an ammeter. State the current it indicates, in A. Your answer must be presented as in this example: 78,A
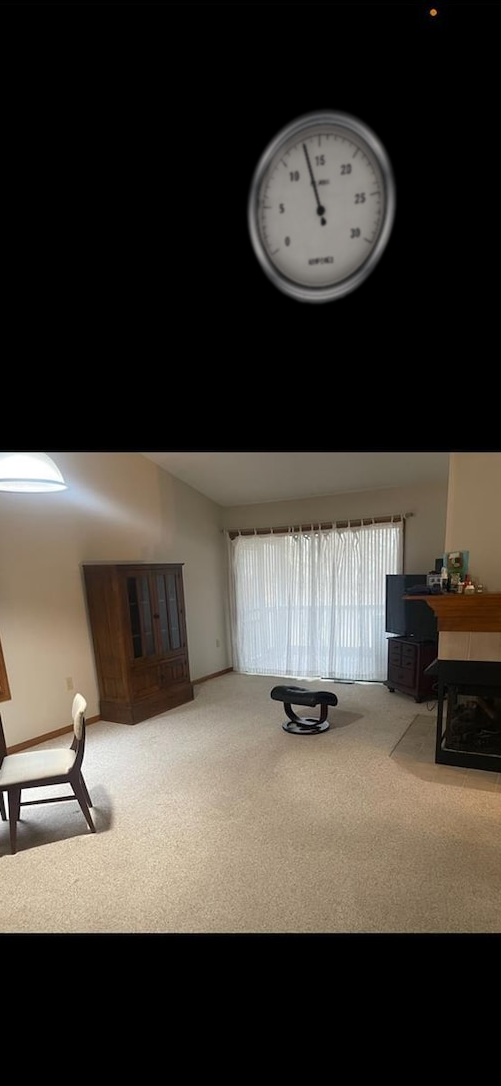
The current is 13,A
